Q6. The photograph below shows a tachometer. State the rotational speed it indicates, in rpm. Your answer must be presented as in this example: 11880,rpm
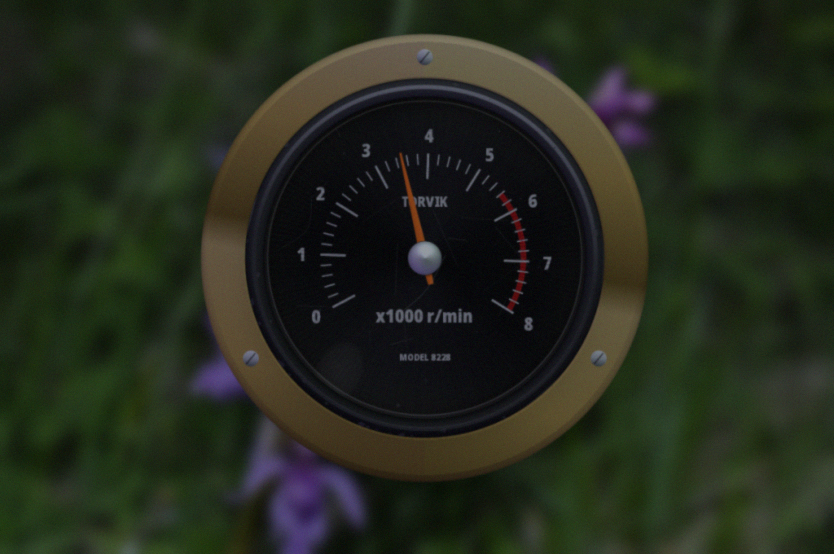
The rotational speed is 3500,rpm
